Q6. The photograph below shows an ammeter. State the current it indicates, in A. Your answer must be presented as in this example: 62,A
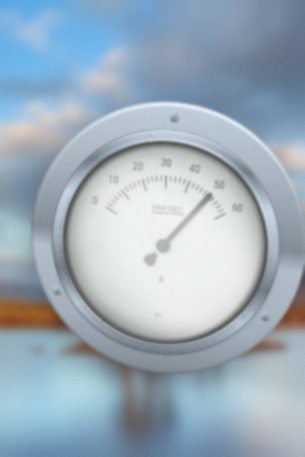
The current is 50,A
